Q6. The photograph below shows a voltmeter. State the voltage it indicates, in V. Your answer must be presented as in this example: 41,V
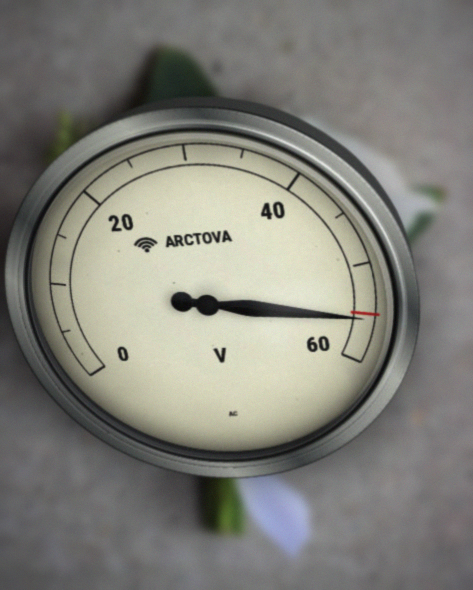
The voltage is 55,V
